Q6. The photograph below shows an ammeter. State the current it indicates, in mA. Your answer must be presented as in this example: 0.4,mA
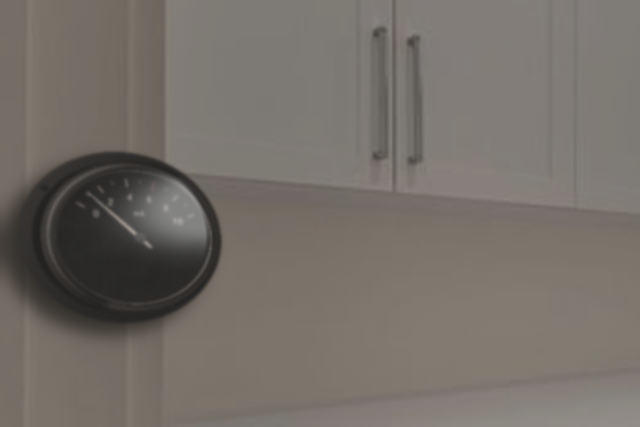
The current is 1,mA
